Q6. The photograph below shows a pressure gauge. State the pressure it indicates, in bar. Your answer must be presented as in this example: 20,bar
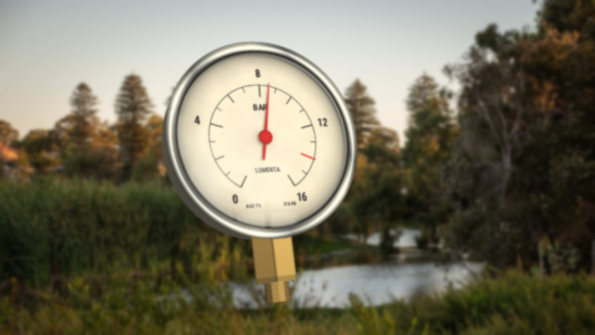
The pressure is 8.5,bar
